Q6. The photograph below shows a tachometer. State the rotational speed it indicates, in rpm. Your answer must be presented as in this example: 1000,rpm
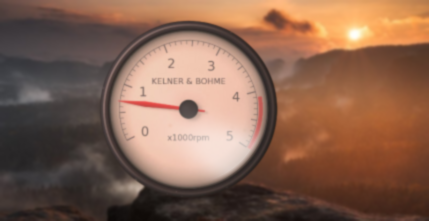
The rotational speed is 700,rpm
